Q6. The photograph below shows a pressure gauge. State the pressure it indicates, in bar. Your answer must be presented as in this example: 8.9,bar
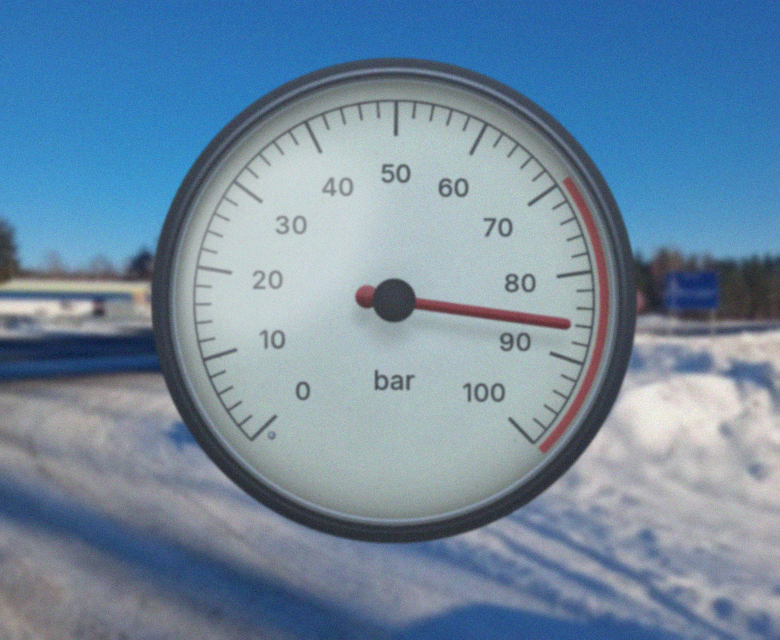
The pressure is 86,bar
